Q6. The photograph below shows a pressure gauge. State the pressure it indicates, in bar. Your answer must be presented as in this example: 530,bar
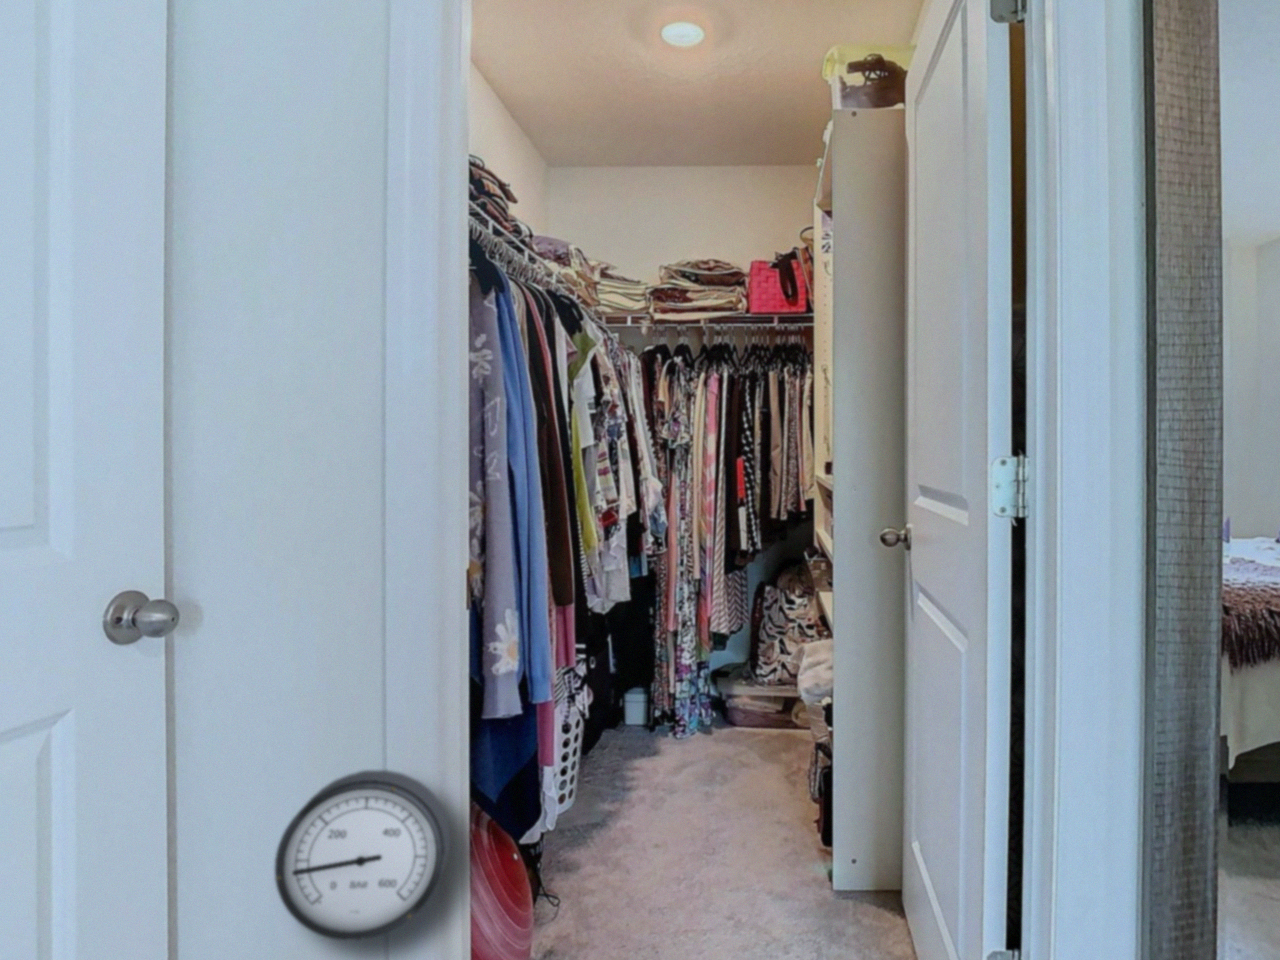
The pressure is 80,bar
